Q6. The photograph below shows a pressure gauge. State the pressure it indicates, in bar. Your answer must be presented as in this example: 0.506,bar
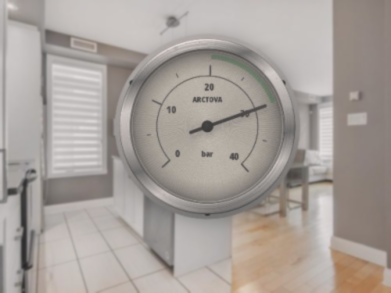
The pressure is 30,bar
